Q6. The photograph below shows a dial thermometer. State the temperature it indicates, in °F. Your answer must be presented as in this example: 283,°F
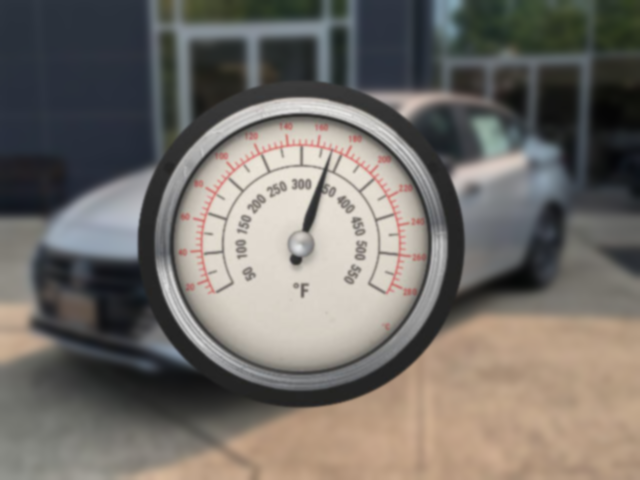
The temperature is 337.5,°F
